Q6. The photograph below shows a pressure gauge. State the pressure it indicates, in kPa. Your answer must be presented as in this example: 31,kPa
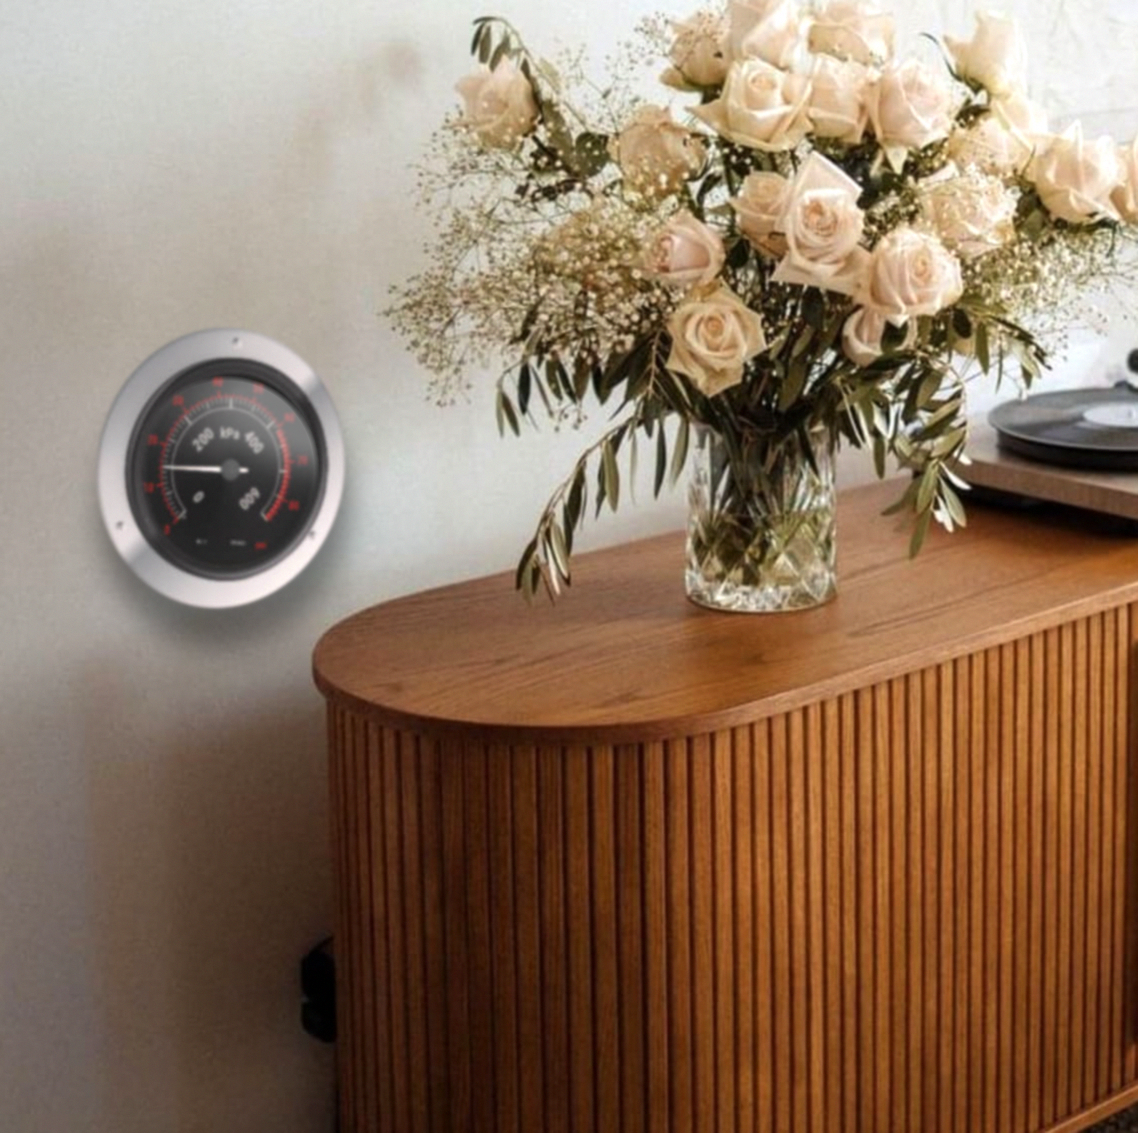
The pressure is 100,kPa
